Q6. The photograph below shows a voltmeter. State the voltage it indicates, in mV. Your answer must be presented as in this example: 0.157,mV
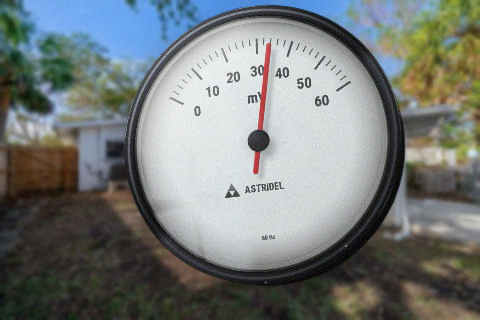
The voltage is 34,mV
